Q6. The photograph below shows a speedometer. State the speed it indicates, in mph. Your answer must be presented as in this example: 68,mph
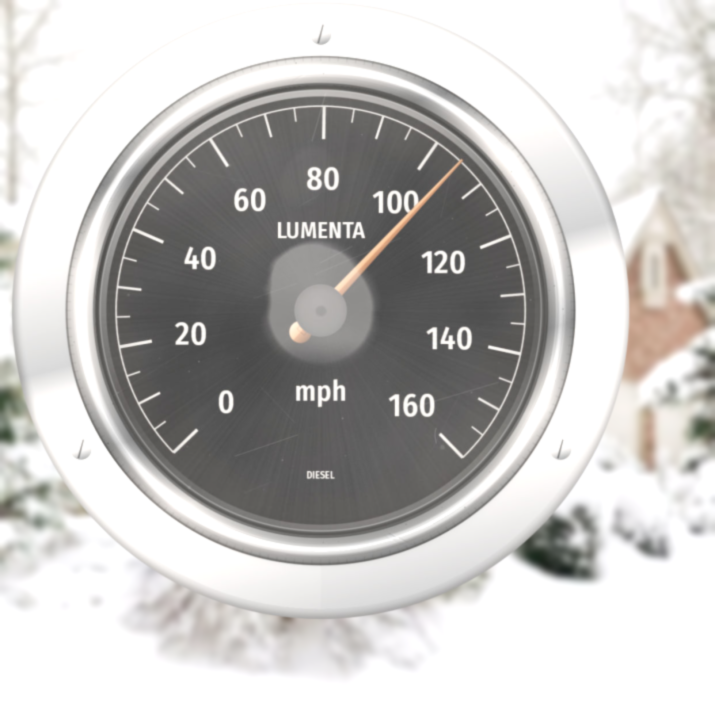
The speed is 105,mph
